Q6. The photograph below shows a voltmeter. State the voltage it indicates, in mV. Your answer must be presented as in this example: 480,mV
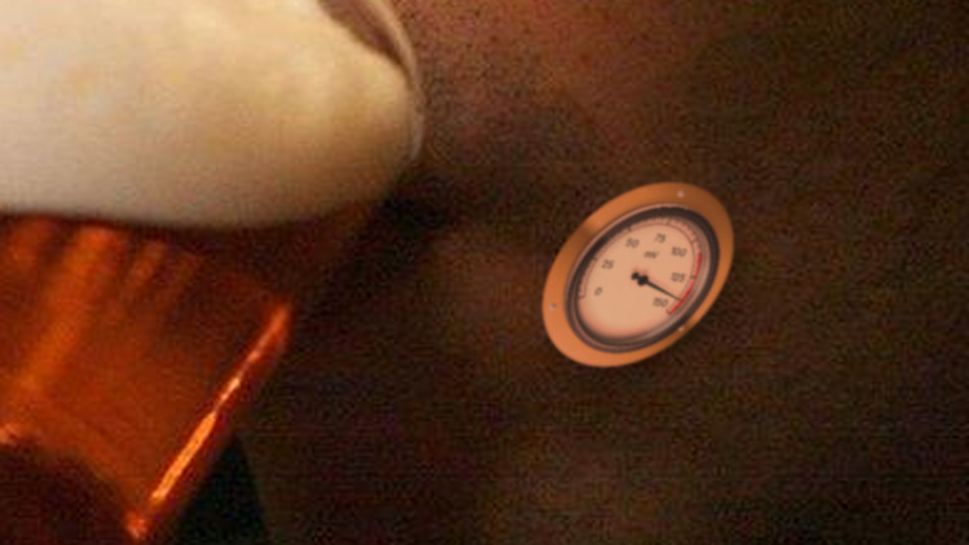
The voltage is 140,mV
